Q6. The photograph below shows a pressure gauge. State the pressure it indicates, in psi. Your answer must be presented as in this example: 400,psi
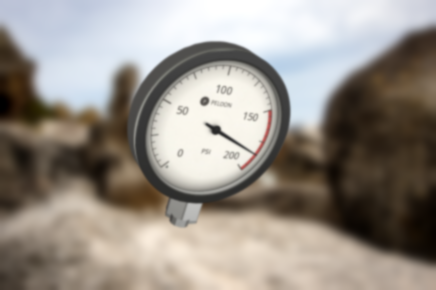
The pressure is 185,psi
